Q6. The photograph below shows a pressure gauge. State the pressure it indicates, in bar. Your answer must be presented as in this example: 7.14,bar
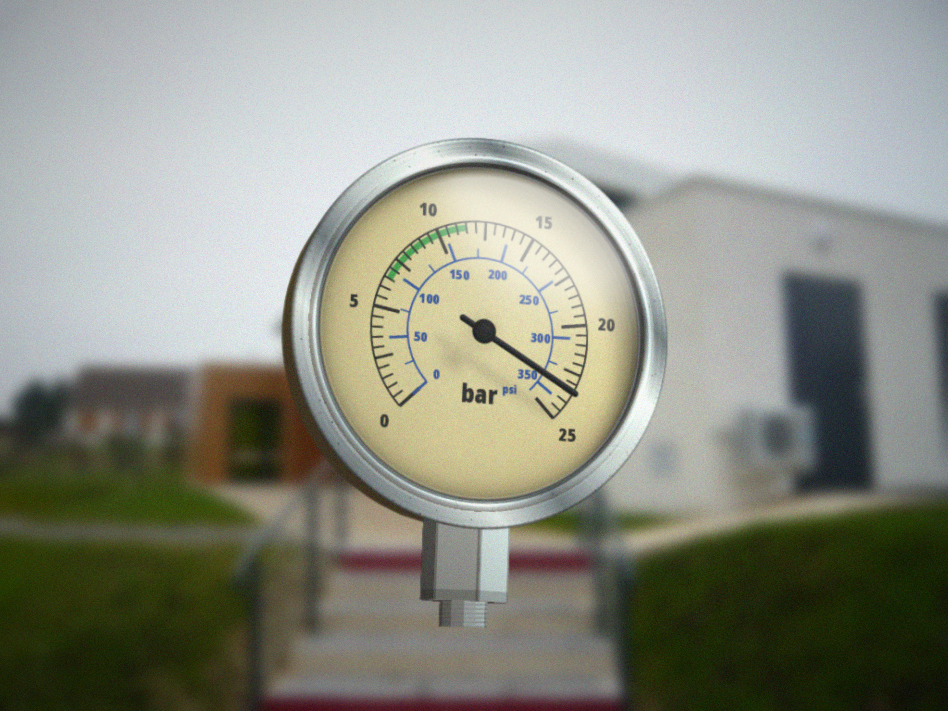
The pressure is 23.5,bar
